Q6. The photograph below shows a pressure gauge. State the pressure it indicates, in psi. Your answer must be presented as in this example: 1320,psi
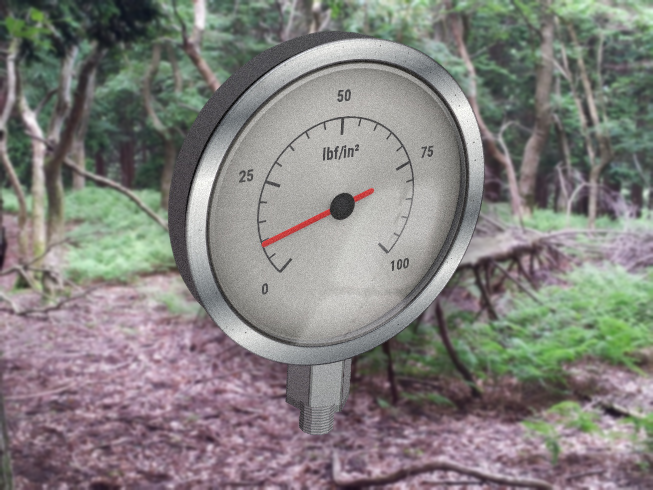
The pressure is 10,psi
